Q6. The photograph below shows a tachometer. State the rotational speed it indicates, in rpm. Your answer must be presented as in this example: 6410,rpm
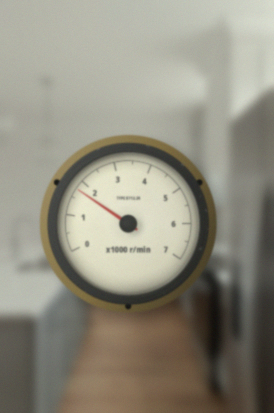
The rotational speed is 1750,rpm
